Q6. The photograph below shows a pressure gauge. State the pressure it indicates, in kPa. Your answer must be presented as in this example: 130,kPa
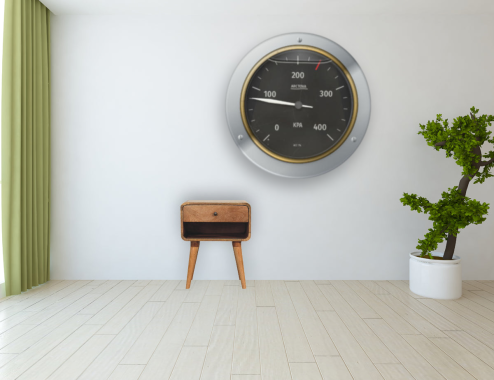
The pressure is 80,kPa
